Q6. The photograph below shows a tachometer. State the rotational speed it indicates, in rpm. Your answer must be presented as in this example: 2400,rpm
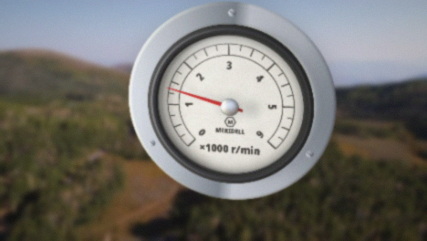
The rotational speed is 1375,rpm
